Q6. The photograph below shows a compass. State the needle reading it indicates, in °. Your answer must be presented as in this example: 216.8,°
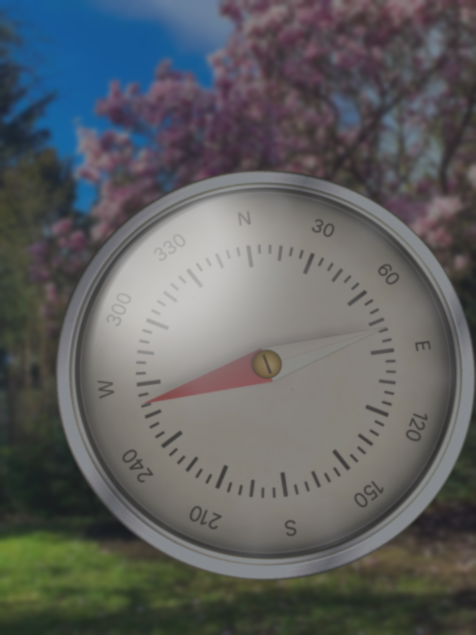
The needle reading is 260,°
